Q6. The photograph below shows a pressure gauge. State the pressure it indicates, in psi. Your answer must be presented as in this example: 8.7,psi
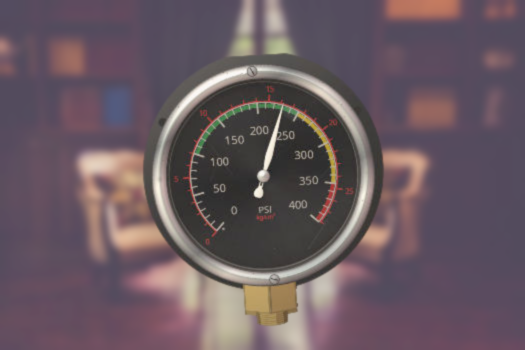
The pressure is 230,psi
